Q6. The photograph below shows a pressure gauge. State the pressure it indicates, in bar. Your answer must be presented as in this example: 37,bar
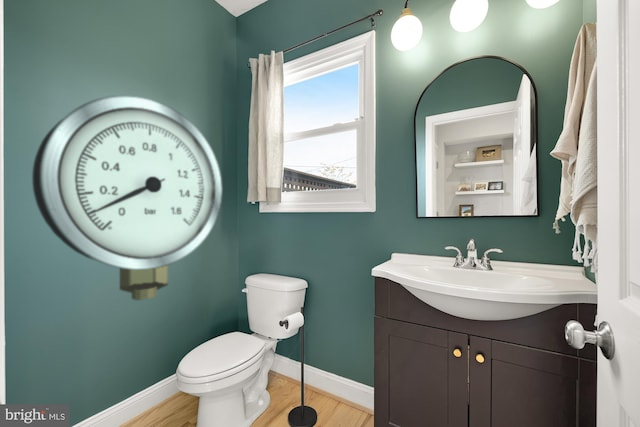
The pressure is 0.1,bar
